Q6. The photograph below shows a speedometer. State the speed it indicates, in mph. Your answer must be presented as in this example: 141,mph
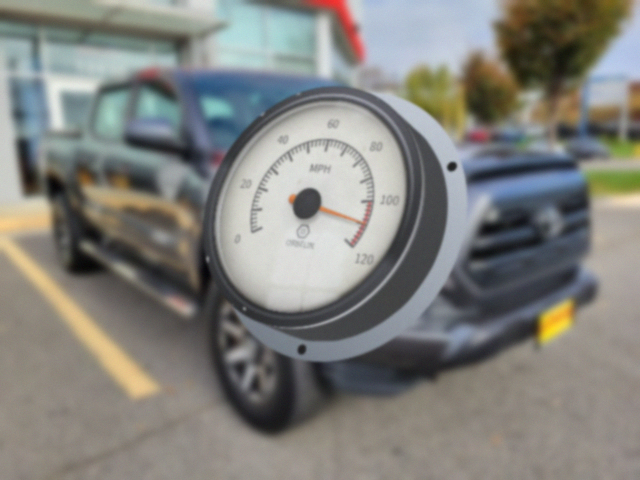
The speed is 110,mph
